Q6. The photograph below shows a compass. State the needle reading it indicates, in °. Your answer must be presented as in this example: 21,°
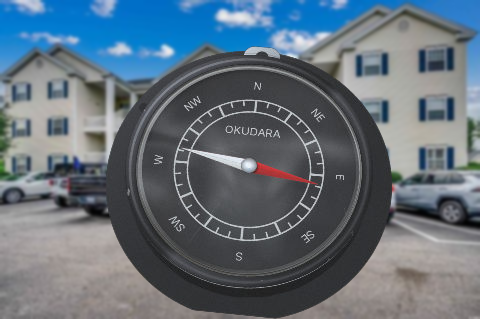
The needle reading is 100,°
